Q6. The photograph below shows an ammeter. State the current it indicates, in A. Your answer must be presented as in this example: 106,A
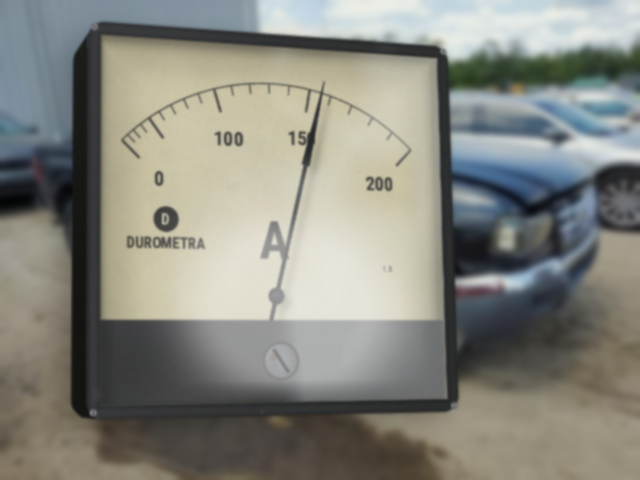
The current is 155,A
